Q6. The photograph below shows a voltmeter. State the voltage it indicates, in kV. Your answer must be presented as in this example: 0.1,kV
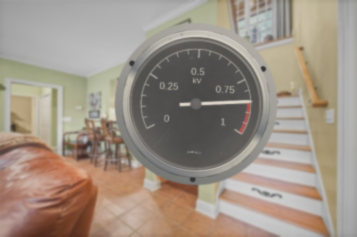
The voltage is 0.85,kV
